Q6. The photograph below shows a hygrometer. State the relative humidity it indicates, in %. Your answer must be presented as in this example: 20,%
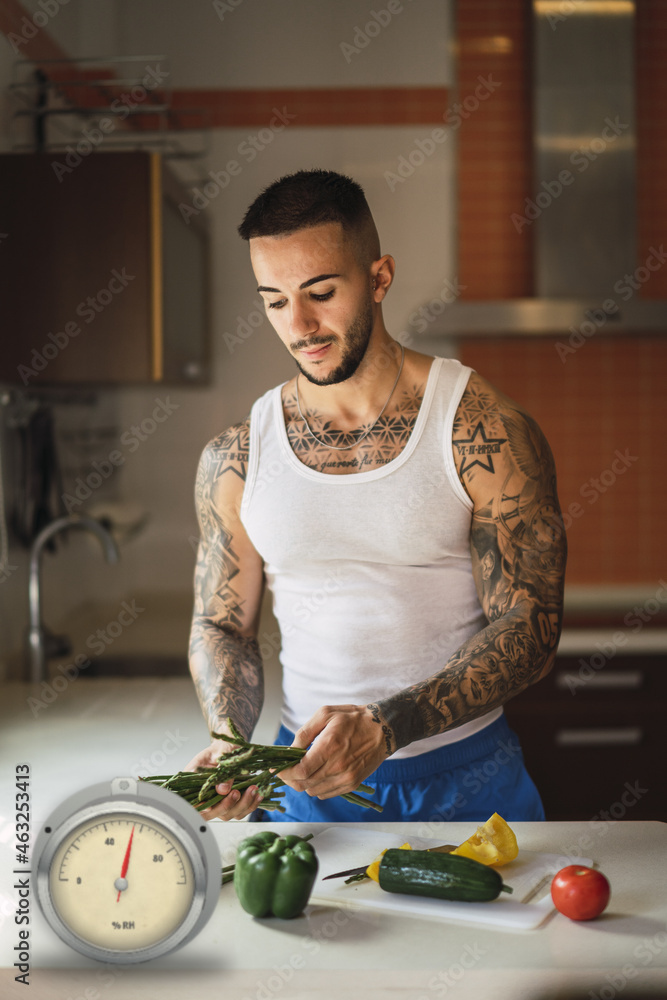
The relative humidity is 56,%
